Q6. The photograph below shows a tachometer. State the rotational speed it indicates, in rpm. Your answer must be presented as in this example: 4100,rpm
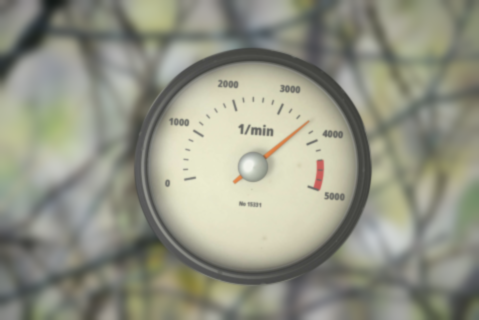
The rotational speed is 3600,rpm
